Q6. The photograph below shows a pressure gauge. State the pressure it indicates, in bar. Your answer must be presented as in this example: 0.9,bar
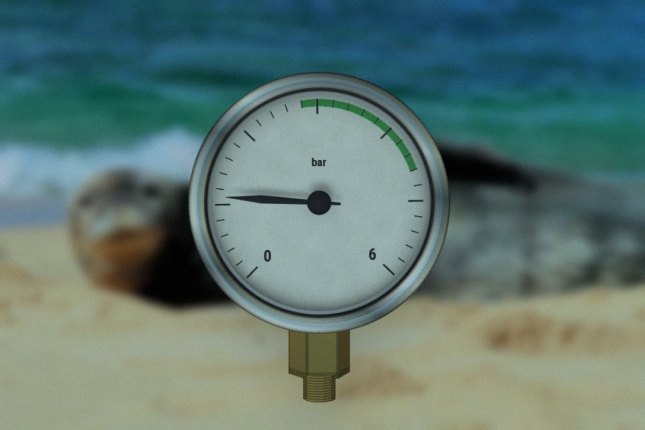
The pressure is 1.1,bar
